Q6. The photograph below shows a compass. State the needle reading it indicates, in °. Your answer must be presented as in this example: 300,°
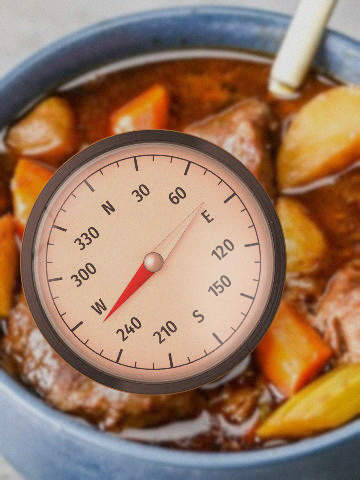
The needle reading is 260,°
